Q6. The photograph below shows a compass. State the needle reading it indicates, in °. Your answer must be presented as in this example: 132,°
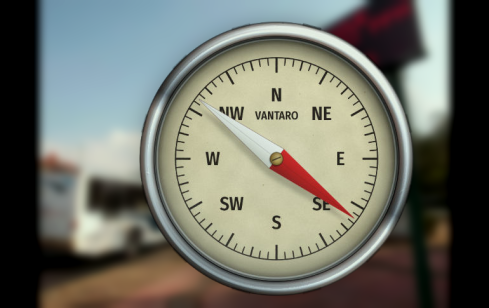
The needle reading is 127.5,°
